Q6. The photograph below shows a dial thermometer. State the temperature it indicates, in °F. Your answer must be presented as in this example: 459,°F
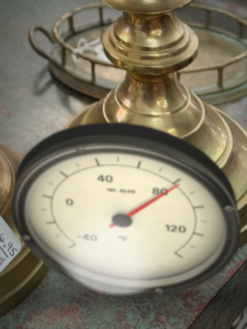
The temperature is 80,°F
